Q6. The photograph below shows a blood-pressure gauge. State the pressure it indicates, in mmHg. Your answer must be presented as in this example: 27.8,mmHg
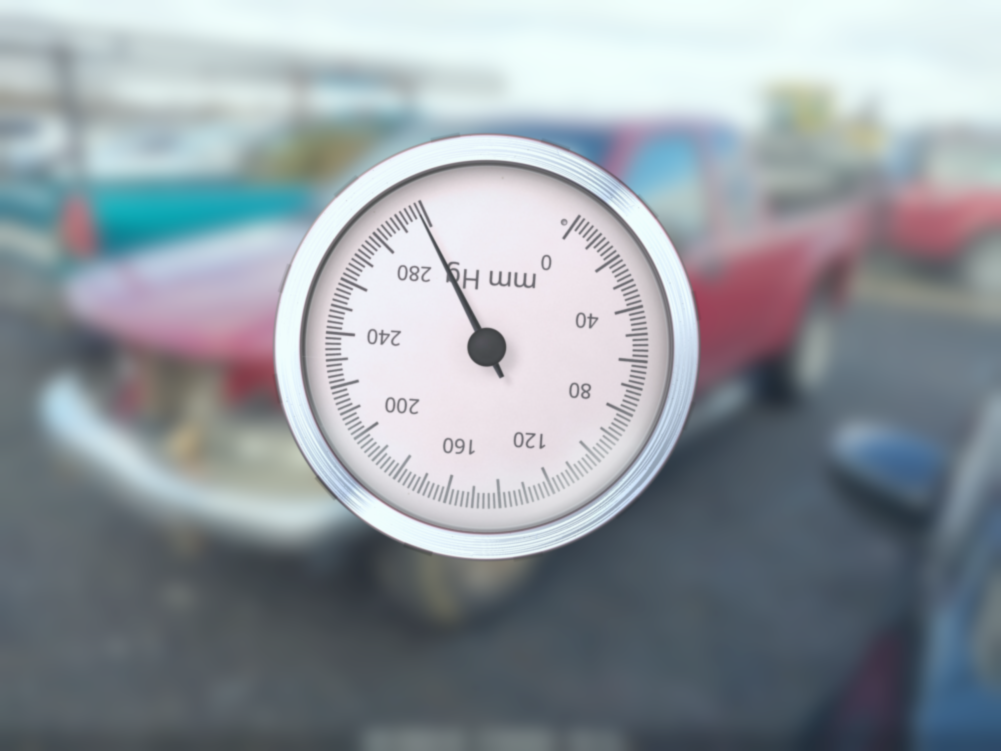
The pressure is 298,mmHg
